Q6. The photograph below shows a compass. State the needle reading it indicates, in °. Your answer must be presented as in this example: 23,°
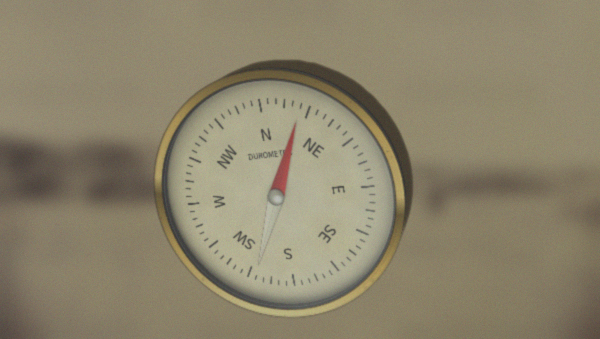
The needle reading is 25,°
